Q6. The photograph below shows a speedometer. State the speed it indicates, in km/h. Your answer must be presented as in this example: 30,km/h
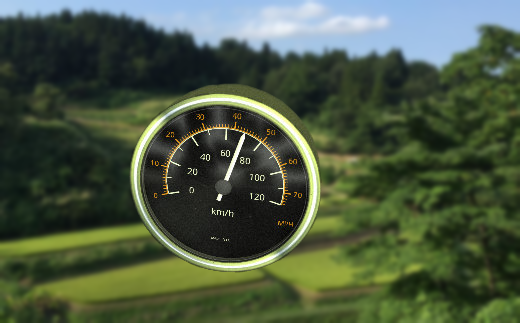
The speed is 70,km/h
